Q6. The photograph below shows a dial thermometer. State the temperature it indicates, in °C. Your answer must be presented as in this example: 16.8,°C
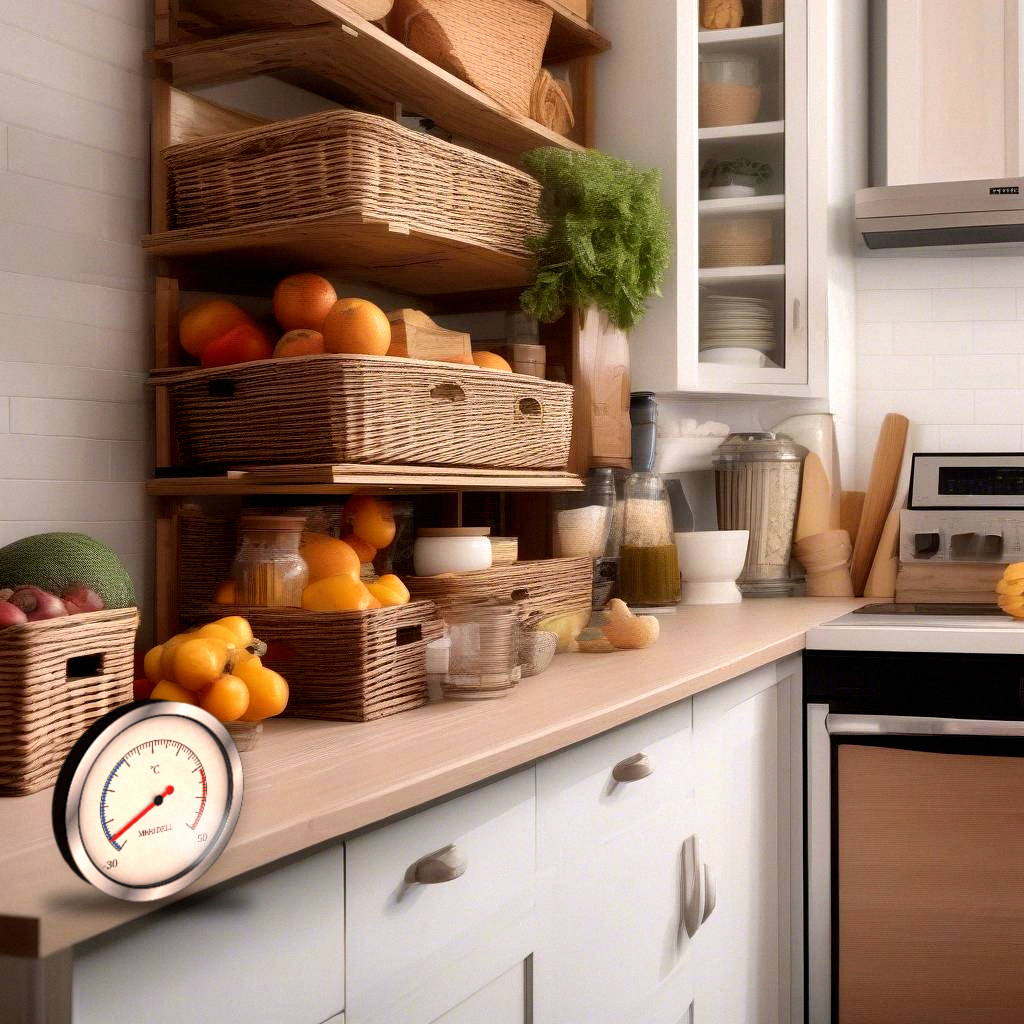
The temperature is -25,°C
